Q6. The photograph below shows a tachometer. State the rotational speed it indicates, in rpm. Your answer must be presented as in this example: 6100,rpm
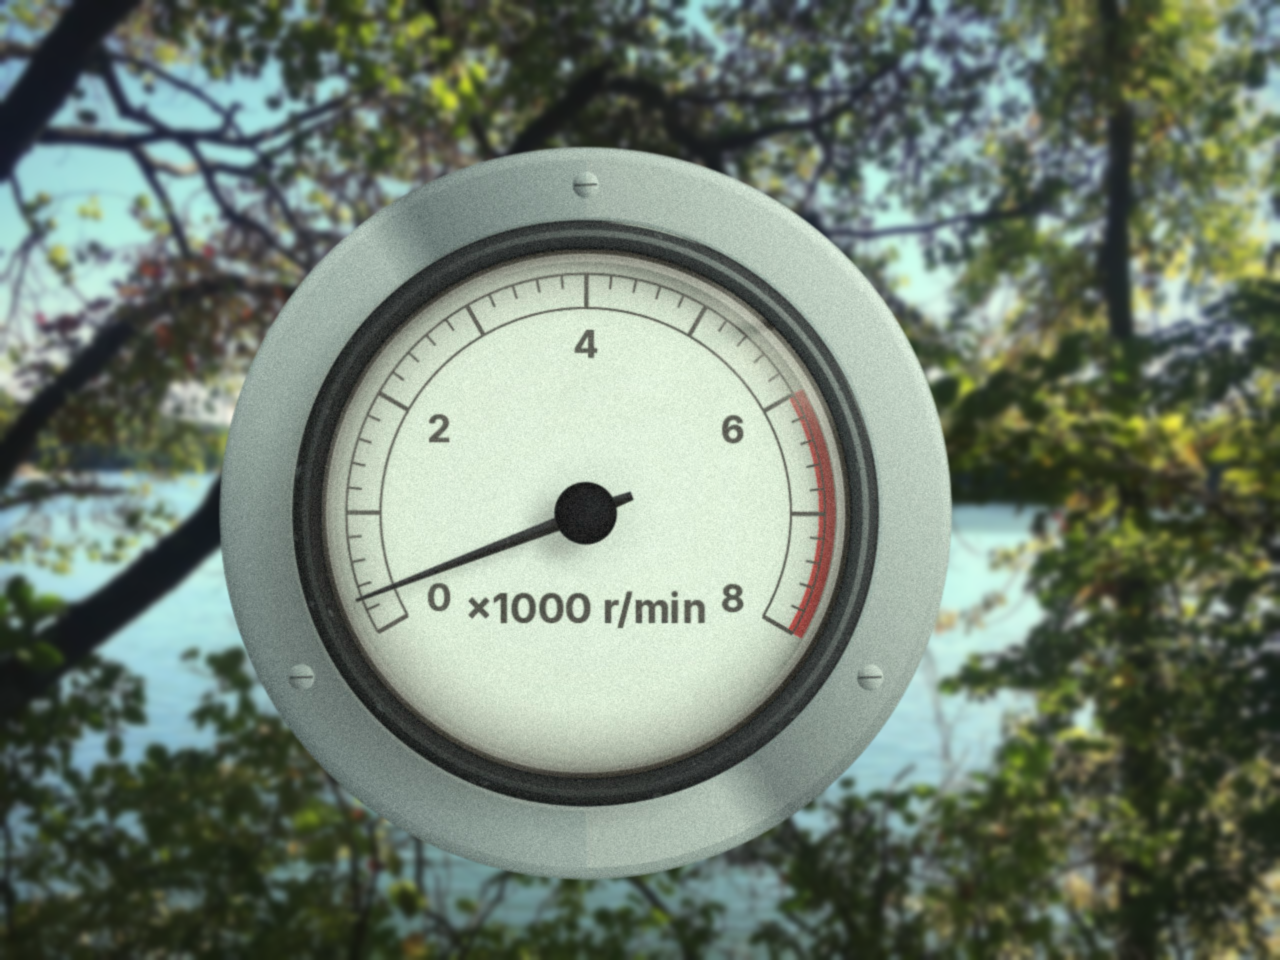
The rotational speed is 300,rpm
